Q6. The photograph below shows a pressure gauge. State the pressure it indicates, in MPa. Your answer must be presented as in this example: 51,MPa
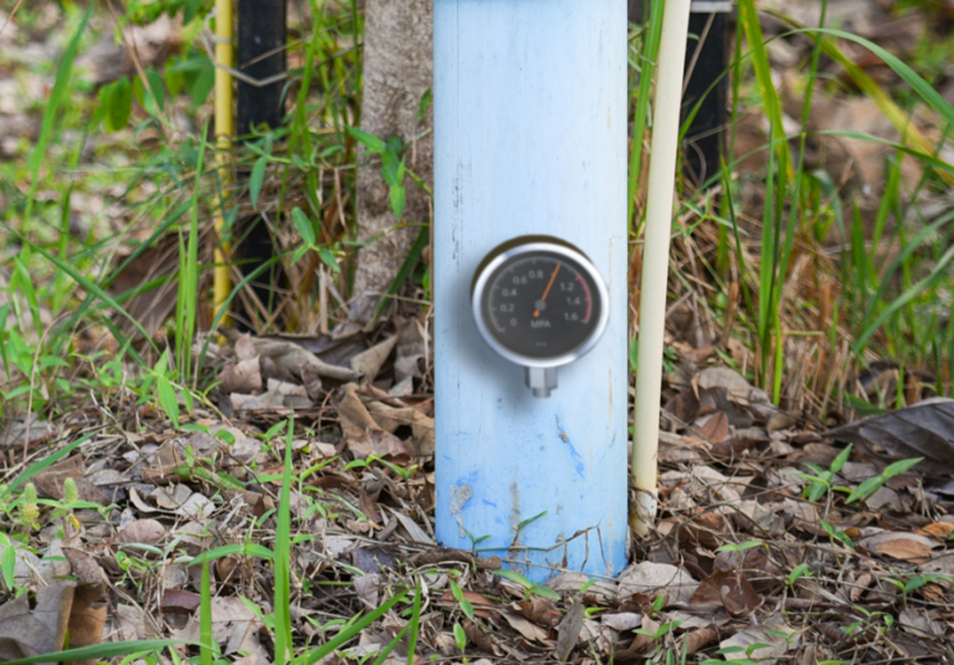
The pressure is 1,MPa
